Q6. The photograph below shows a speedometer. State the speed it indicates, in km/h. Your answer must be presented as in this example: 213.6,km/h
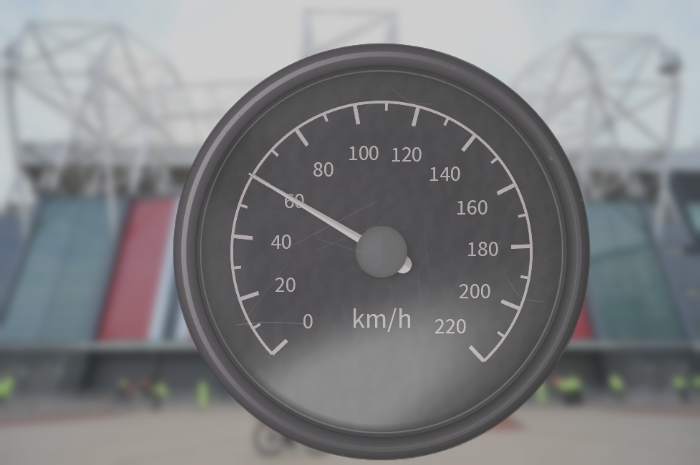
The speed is 60,km/h
